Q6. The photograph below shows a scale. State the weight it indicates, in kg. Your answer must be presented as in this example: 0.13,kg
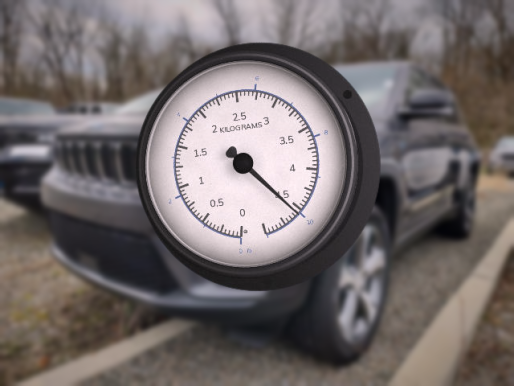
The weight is 4.55,kg
